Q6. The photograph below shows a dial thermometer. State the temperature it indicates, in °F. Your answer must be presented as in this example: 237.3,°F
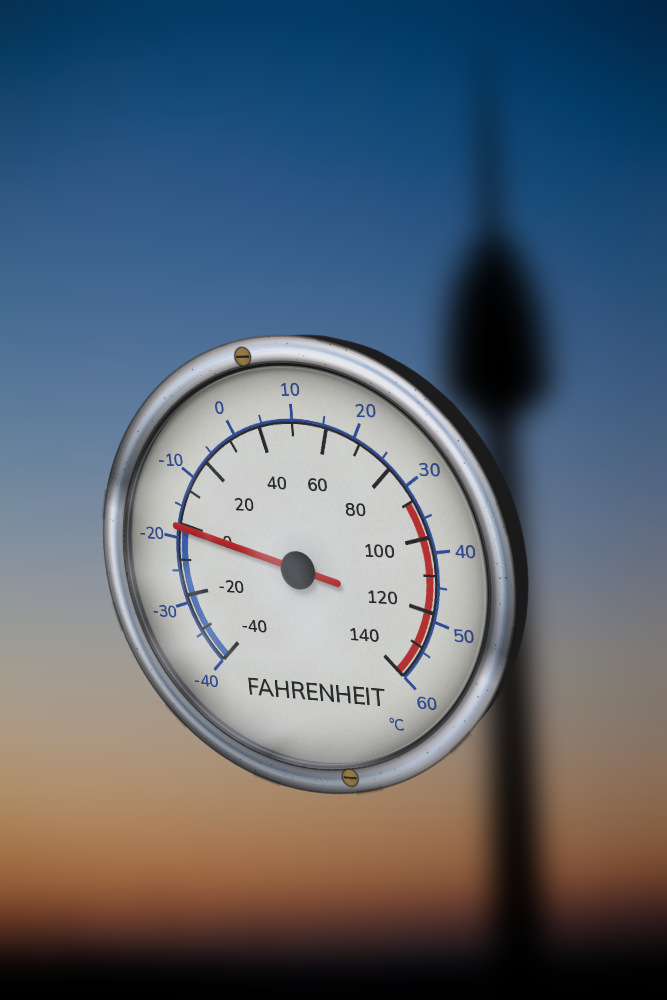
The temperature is 0,°F
